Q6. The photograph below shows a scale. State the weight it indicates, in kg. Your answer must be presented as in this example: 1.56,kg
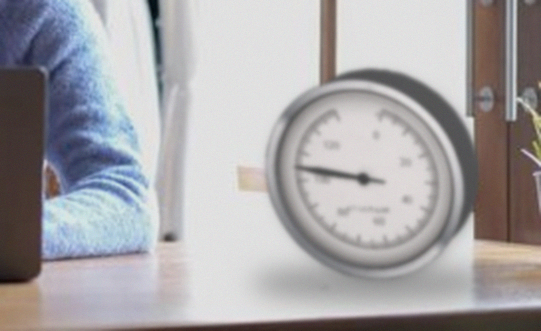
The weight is 105,kg
